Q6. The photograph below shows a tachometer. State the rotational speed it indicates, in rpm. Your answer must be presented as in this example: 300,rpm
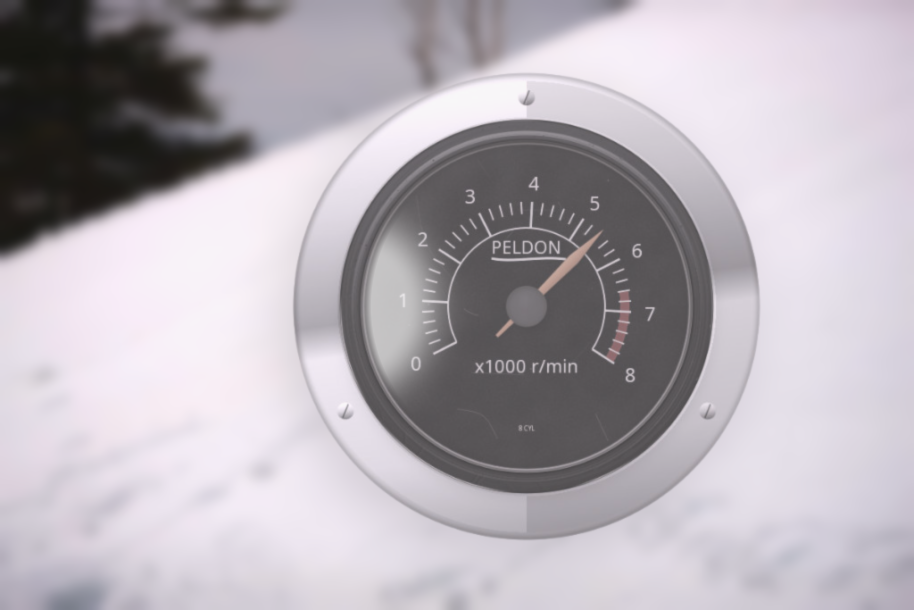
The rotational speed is 5400,rpm
